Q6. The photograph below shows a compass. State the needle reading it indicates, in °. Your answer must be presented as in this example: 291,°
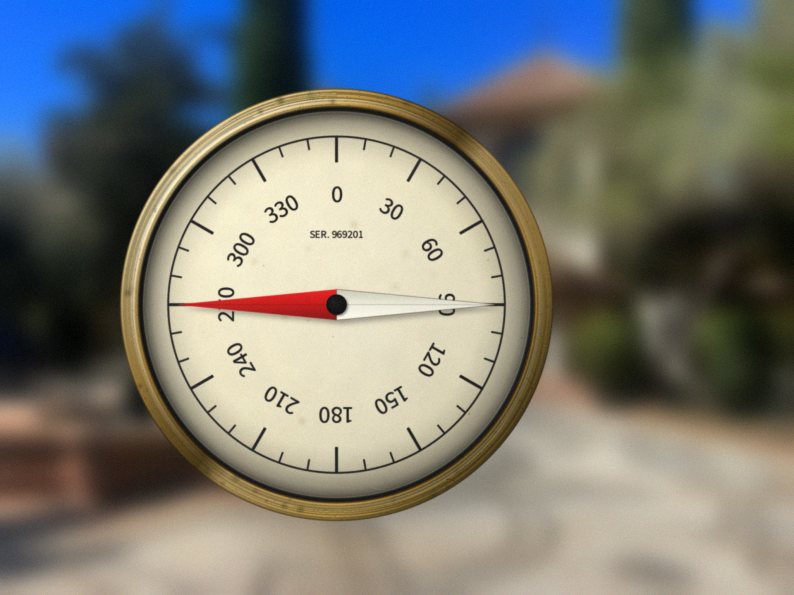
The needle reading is 270,°
